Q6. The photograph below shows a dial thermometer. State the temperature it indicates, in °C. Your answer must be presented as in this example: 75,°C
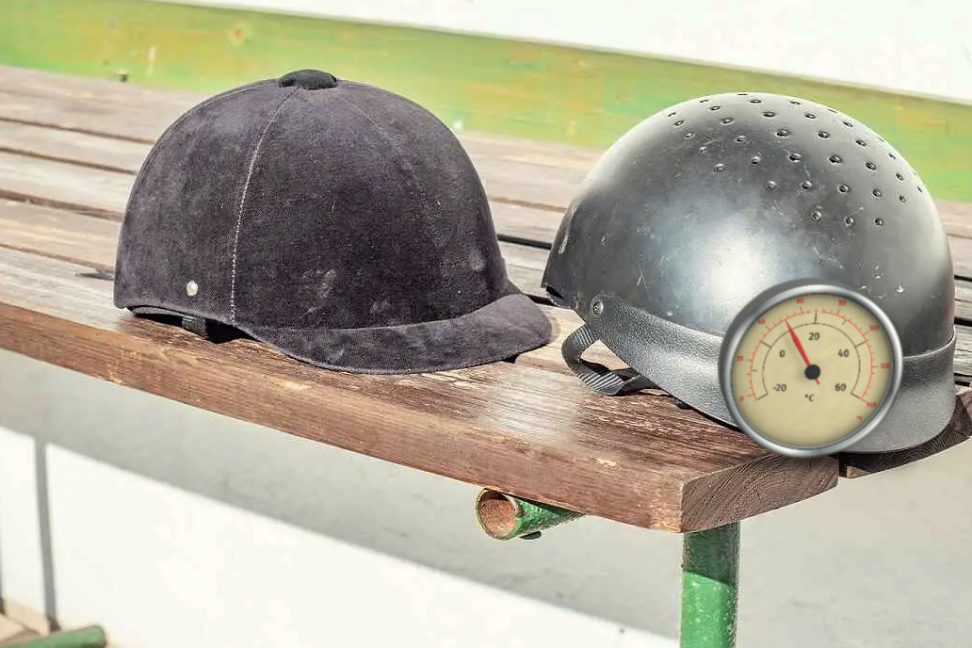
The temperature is 10,°C
